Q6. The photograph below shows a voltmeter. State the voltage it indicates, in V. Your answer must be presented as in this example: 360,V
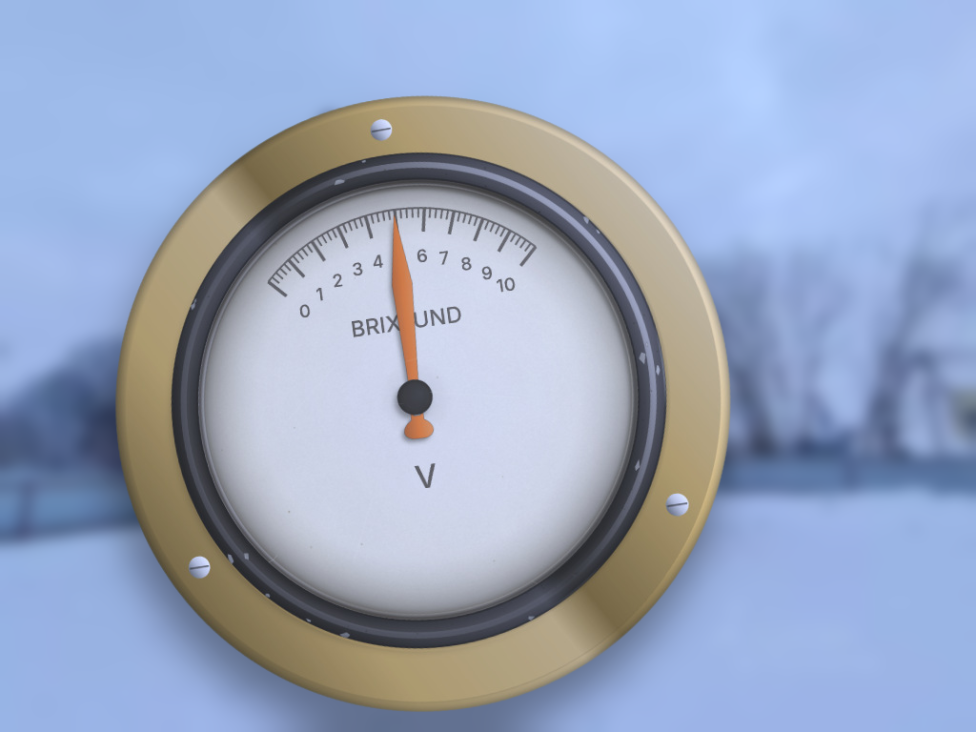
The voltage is 5,V
